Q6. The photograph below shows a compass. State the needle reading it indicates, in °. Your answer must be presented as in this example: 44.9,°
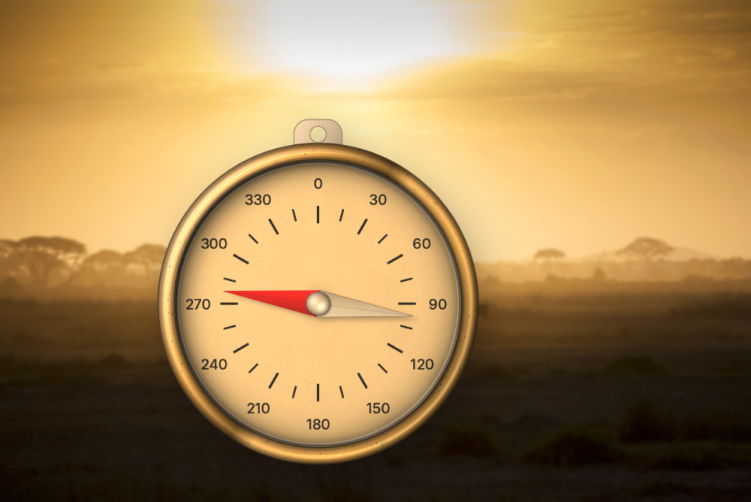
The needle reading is 277.5,°
